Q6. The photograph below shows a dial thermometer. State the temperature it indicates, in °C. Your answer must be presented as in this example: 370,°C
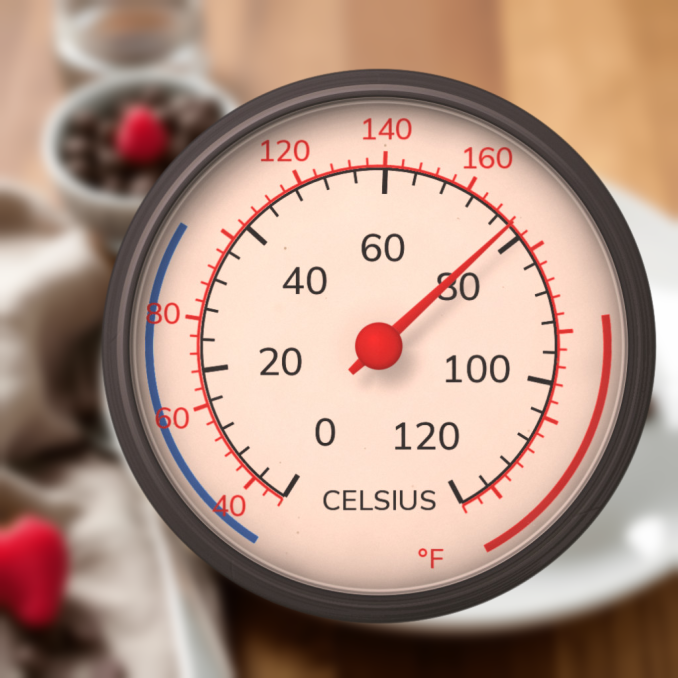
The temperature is 78,°C
